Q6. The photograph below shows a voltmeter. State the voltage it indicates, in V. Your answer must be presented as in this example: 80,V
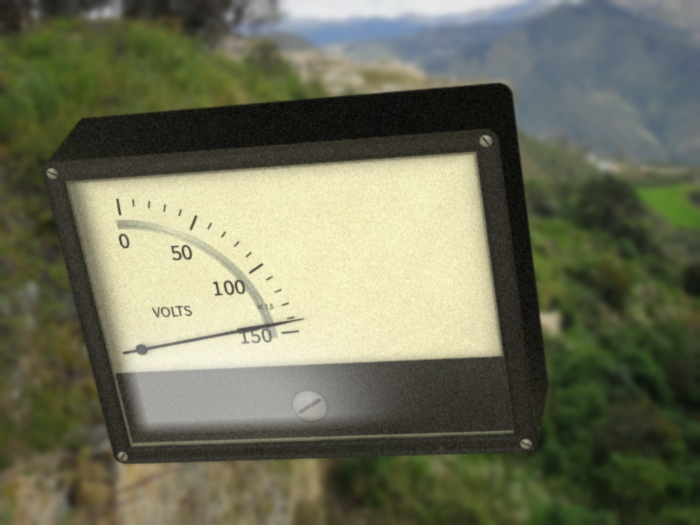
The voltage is 140,V
